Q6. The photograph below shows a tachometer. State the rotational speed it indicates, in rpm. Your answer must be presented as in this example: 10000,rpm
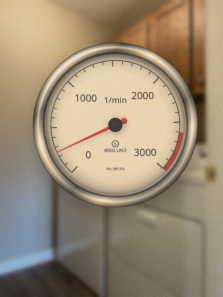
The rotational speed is 250,rpm
